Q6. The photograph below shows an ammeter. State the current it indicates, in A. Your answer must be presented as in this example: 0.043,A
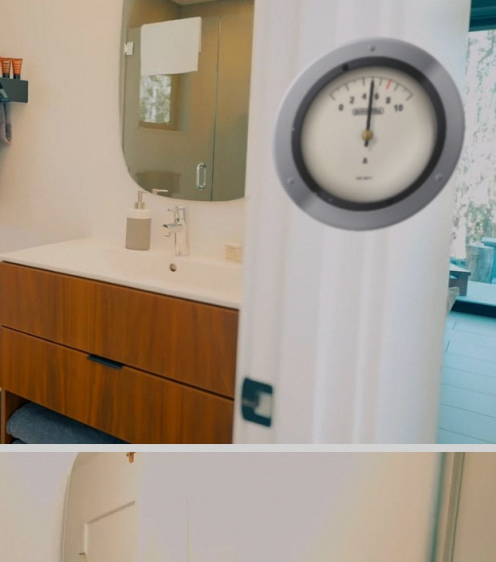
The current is 5,A
